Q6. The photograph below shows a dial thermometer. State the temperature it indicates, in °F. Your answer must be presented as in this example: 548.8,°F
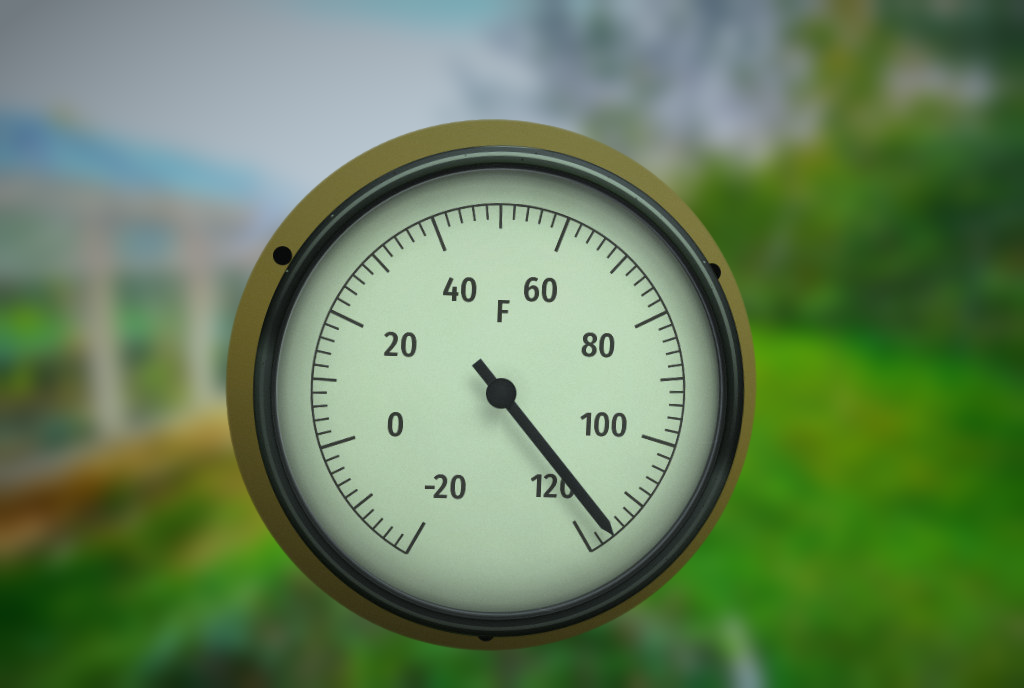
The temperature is 116,°F
